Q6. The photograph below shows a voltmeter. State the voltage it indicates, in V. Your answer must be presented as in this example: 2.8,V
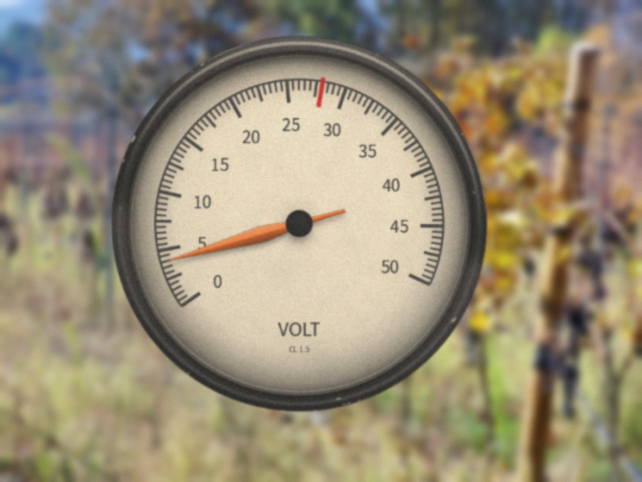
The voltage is 4,V
